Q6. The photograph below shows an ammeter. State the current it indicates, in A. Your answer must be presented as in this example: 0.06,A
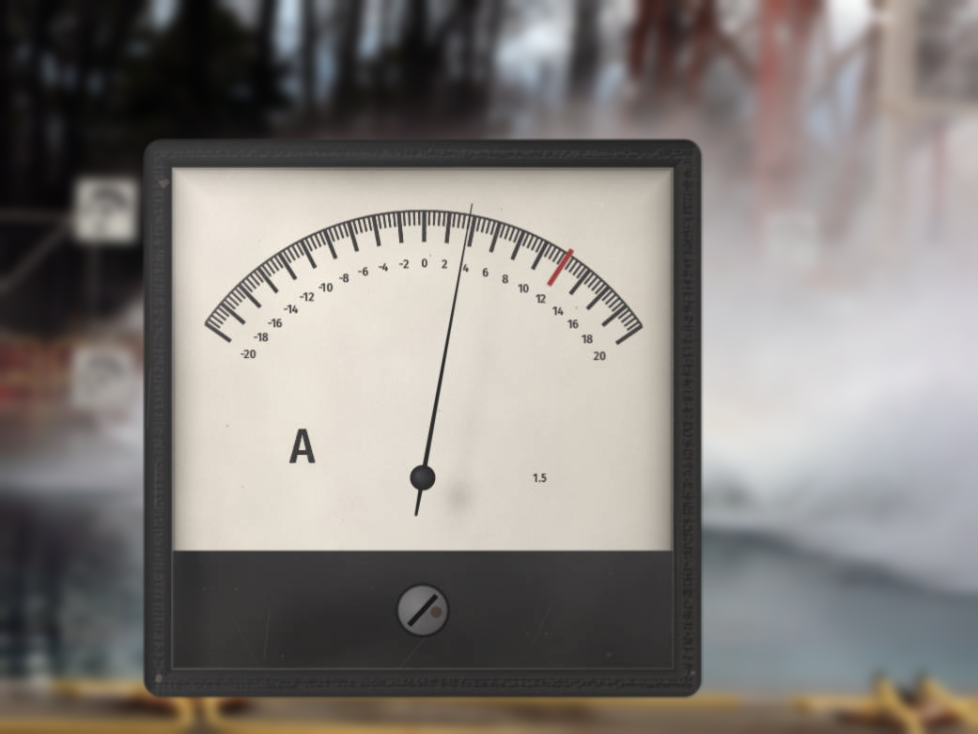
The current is 3.6,A
